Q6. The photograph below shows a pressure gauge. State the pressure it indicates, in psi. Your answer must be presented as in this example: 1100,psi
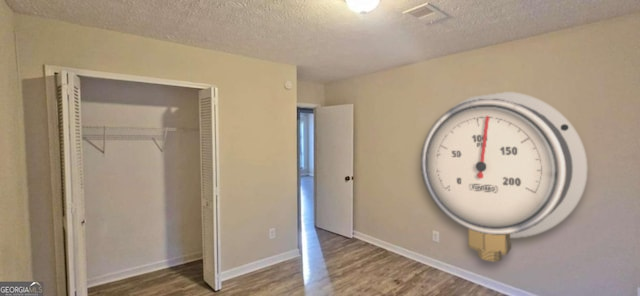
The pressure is 110,psi
